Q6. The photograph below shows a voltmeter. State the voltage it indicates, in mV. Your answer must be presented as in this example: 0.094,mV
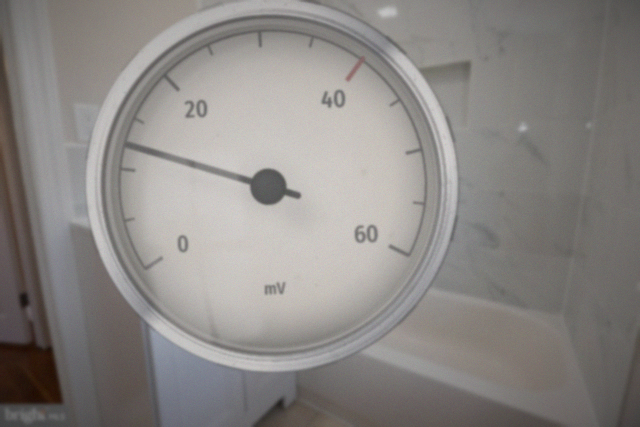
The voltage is 12.5,mV
